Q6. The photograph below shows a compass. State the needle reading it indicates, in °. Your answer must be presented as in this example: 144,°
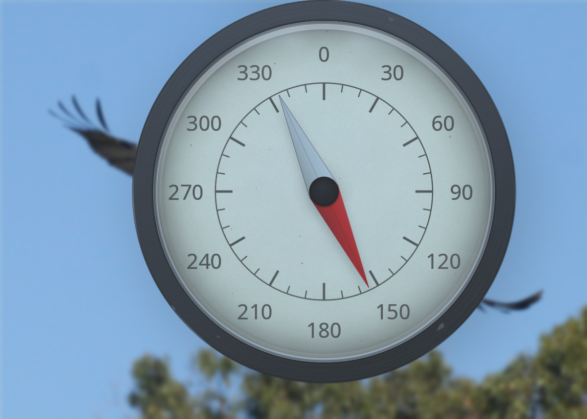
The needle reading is 155,°
